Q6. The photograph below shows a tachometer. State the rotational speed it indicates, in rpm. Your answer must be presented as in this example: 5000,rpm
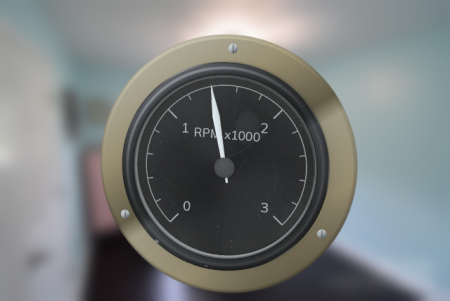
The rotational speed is 1400,rpm
